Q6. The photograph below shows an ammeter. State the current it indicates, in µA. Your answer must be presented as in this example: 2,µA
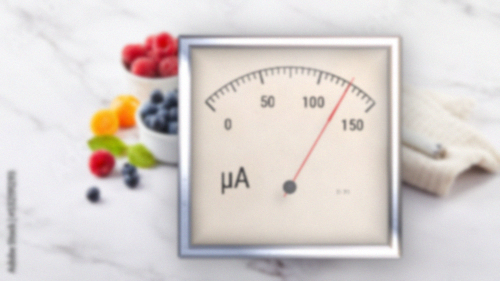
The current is 125,µA
